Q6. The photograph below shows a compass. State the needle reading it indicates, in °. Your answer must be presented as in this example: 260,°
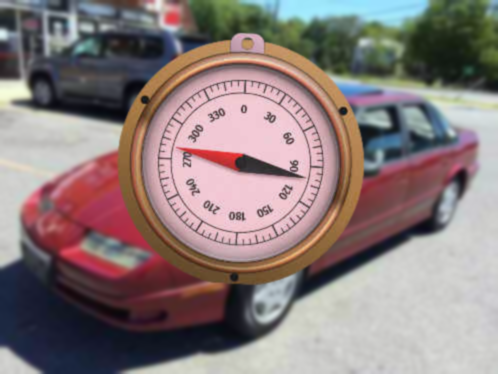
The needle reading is 280,°
